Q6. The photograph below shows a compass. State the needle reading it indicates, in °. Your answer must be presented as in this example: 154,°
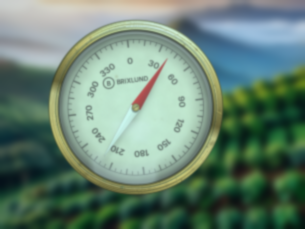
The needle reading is 40,°
